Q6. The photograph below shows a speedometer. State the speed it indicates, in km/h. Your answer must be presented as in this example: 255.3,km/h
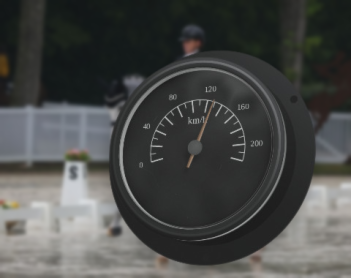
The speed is 130,km/h
